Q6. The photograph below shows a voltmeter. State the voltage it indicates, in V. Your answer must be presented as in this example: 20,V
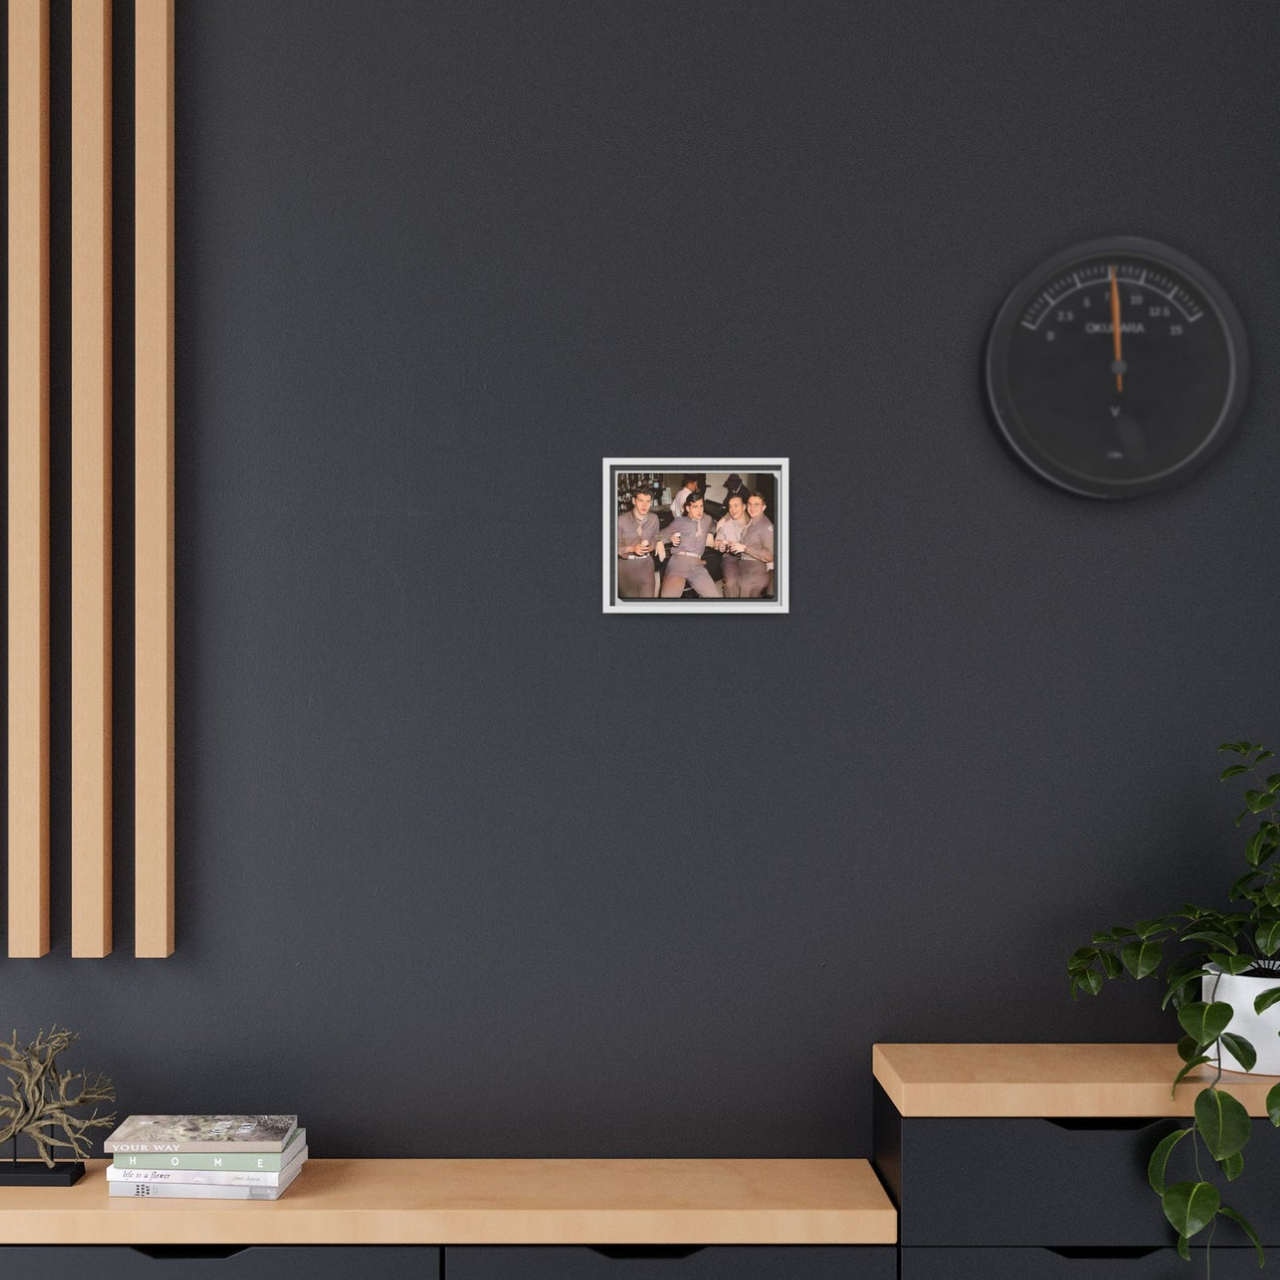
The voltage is 7.5,V
